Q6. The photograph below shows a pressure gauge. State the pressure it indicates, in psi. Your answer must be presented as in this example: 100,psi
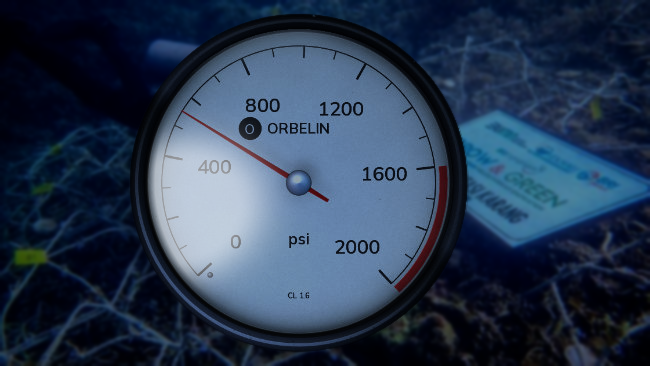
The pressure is 550,psi
